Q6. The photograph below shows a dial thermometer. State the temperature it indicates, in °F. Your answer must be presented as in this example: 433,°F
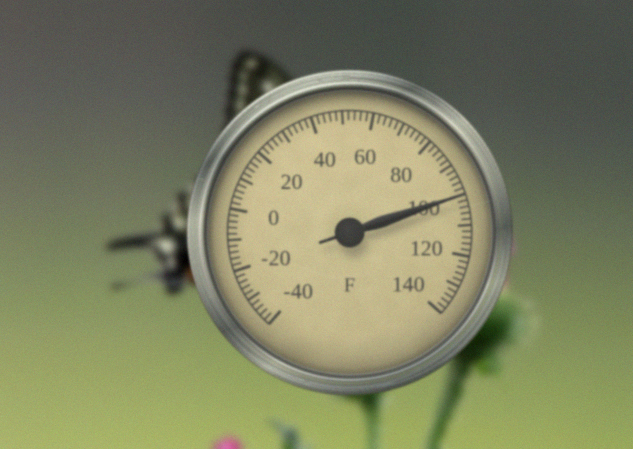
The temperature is 100,°F
